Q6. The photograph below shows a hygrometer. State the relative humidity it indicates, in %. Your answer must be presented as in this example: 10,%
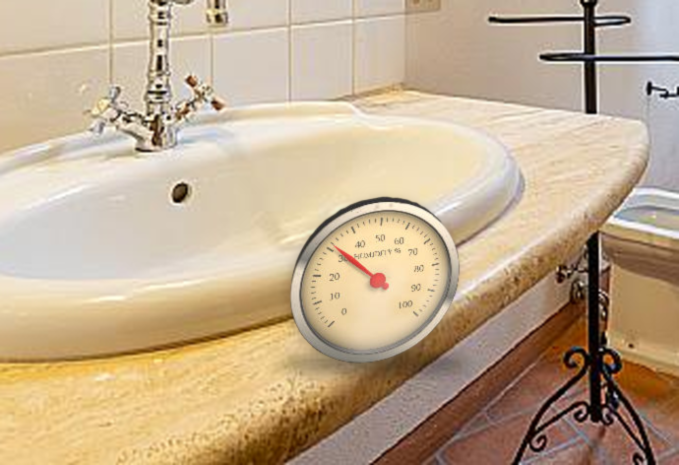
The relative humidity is 32,%
